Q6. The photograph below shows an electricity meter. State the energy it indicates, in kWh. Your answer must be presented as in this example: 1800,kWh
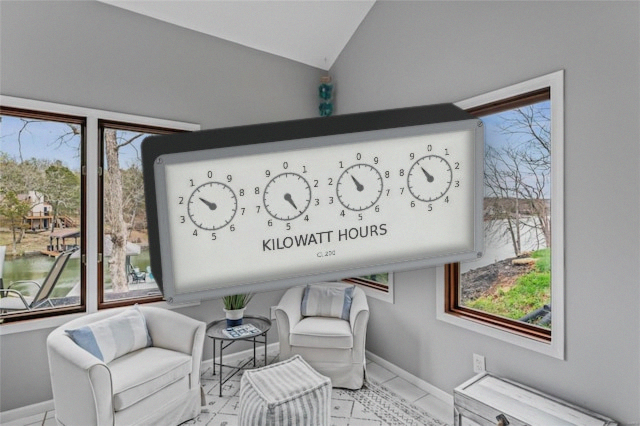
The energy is 1409,kWh
